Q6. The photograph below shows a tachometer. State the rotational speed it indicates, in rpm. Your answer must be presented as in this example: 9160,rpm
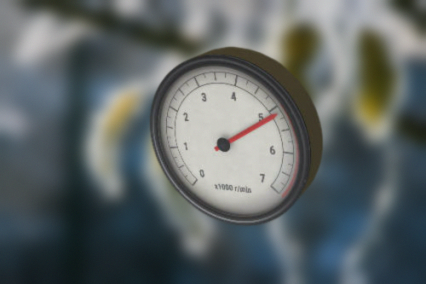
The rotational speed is 5125,rpm
